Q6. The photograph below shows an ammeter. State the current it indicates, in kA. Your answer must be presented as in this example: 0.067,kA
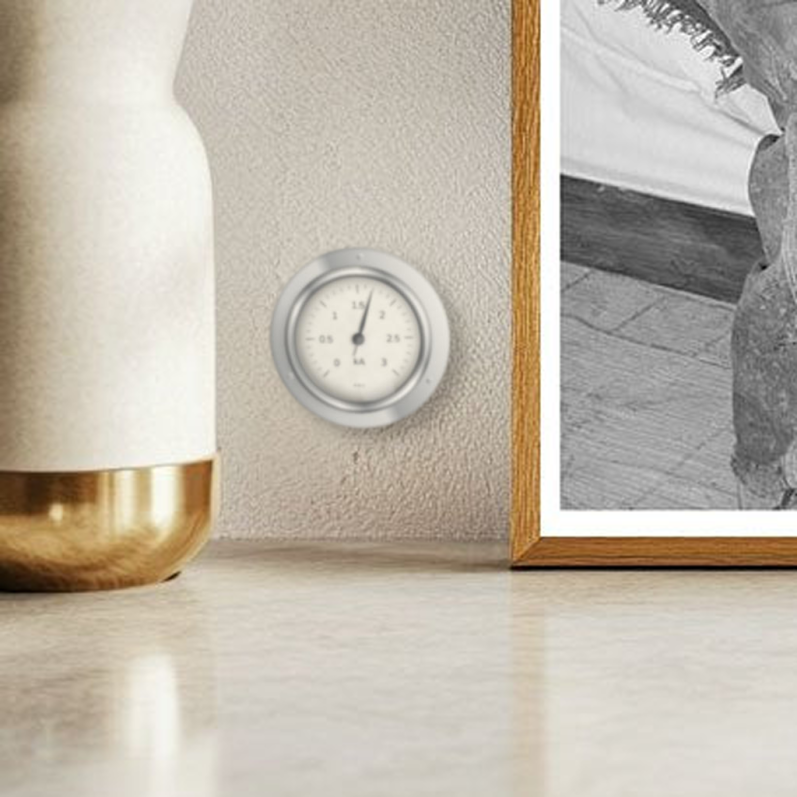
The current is 1.7,kA
